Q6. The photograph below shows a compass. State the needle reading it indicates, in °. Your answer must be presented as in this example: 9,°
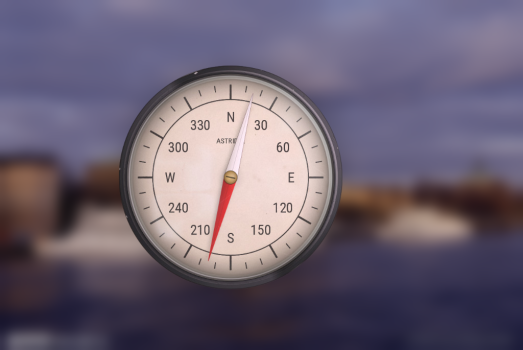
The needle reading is 195,°
